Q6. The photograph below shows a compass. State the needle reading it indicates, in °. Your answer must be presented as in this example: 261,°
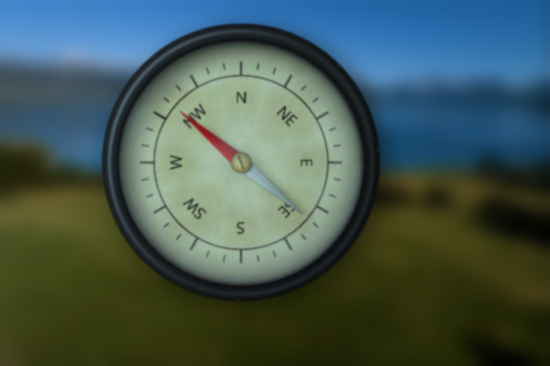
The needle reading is 310,°
